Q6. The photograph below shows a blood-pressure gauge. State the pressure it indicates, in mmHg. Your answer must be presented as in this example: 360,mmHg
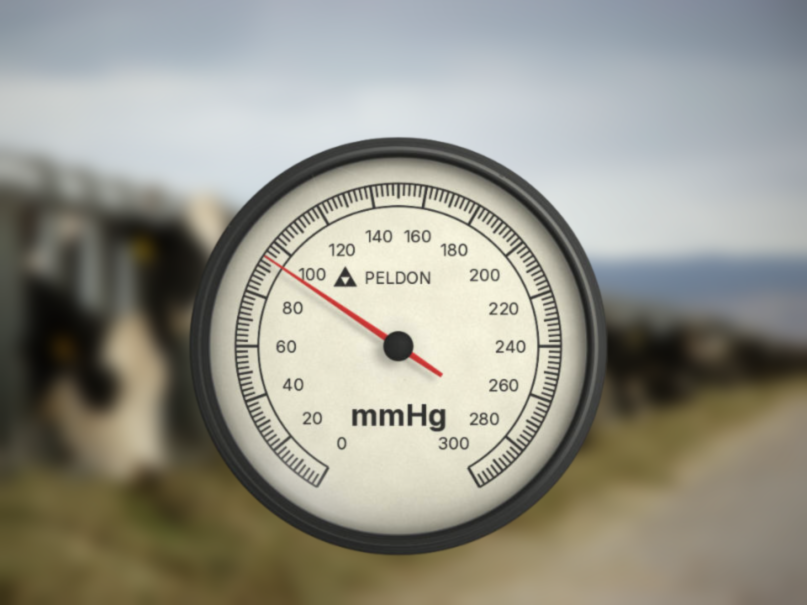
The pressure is 94,mmHg
